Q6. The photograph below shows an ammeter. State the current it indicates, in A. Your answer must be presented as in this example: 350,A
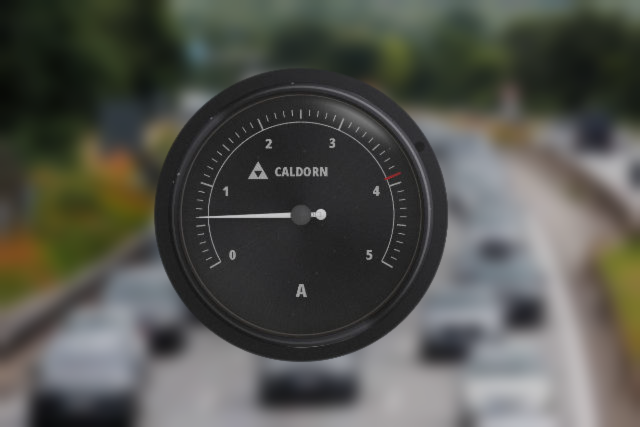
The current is 0.6,A
